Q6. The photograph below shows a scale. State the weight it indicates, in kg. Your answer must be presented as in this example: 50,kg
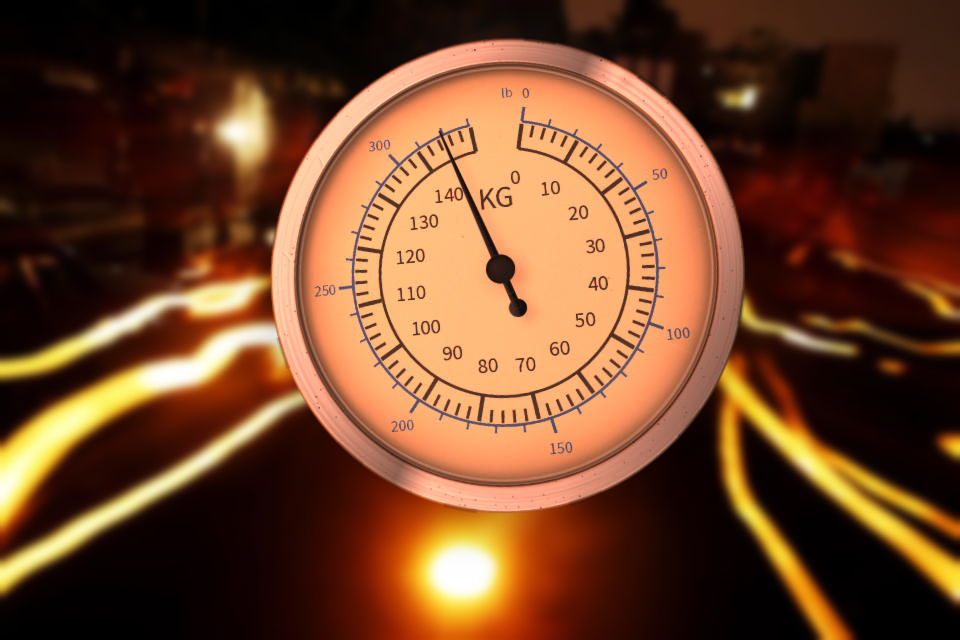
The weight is 145,kg
